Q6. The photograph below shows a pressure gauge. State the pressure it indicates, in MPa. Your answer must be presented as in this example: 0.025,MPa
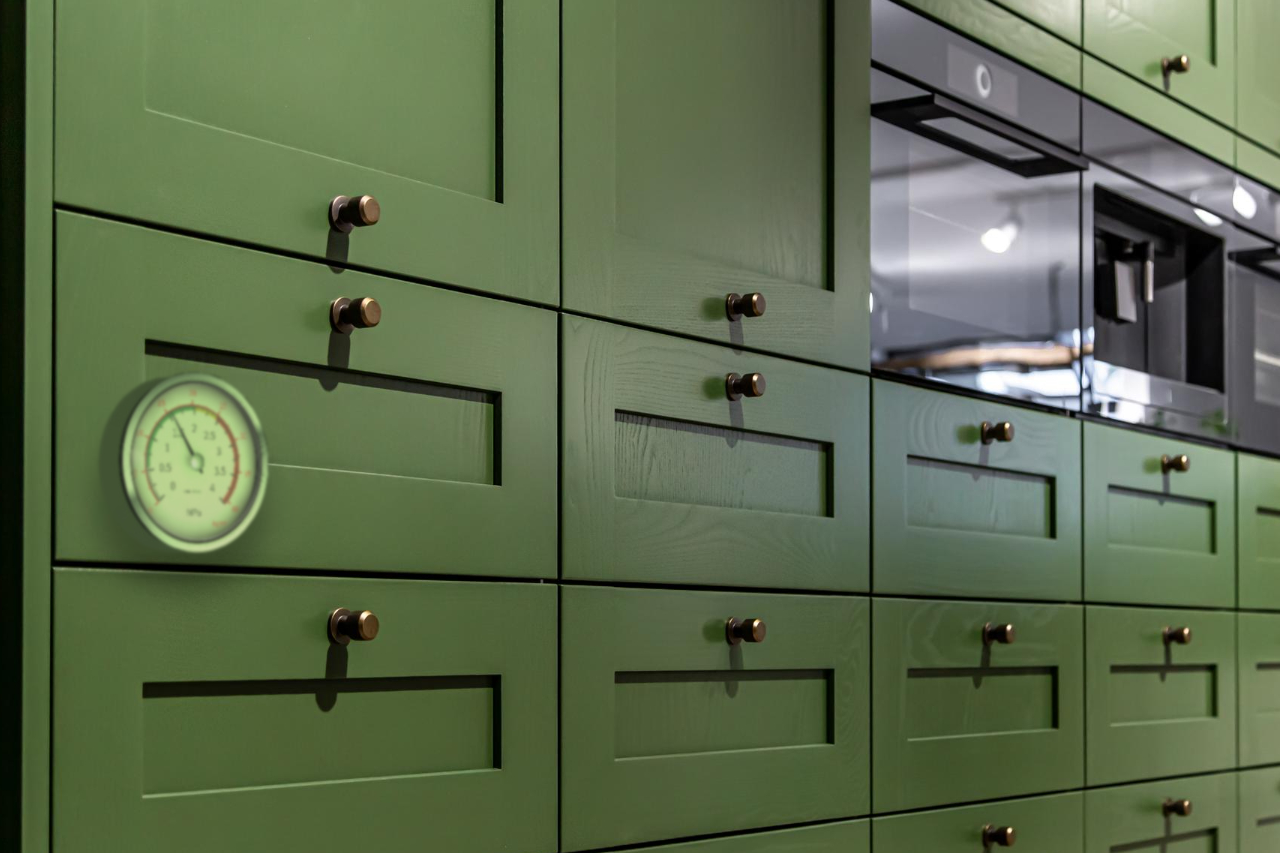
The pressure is 1.5,MPa
